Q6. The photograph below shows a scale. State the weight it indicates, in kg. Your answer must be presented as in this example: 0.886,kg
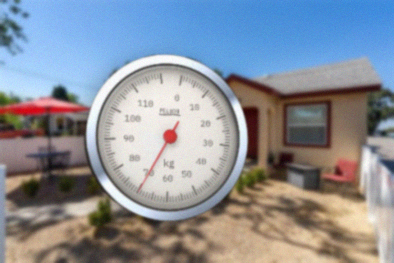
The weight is 70,kg
